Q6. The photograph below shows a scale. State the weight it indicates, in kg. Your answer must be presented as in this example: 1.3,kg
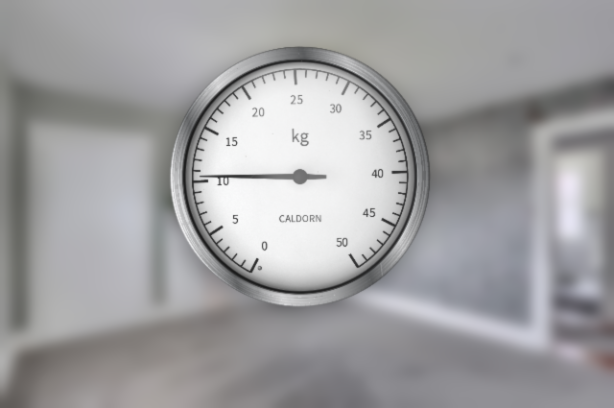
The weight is 10.5,kg
